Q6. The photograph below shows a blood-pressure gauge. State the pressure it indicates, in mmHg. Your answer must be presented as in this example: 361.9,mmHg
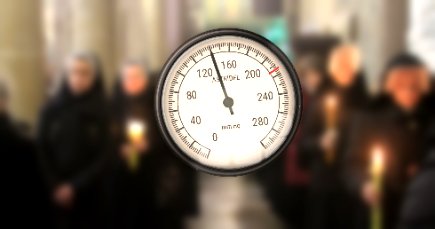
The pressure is 140,mmHg
